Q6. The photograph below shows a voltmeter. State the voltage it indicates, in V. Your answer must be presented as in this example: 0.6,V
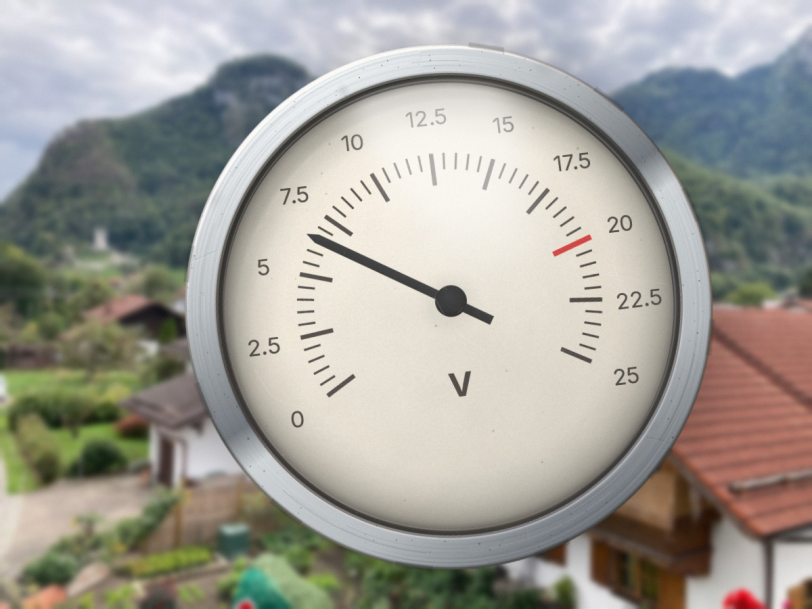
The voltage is 6.5,V
